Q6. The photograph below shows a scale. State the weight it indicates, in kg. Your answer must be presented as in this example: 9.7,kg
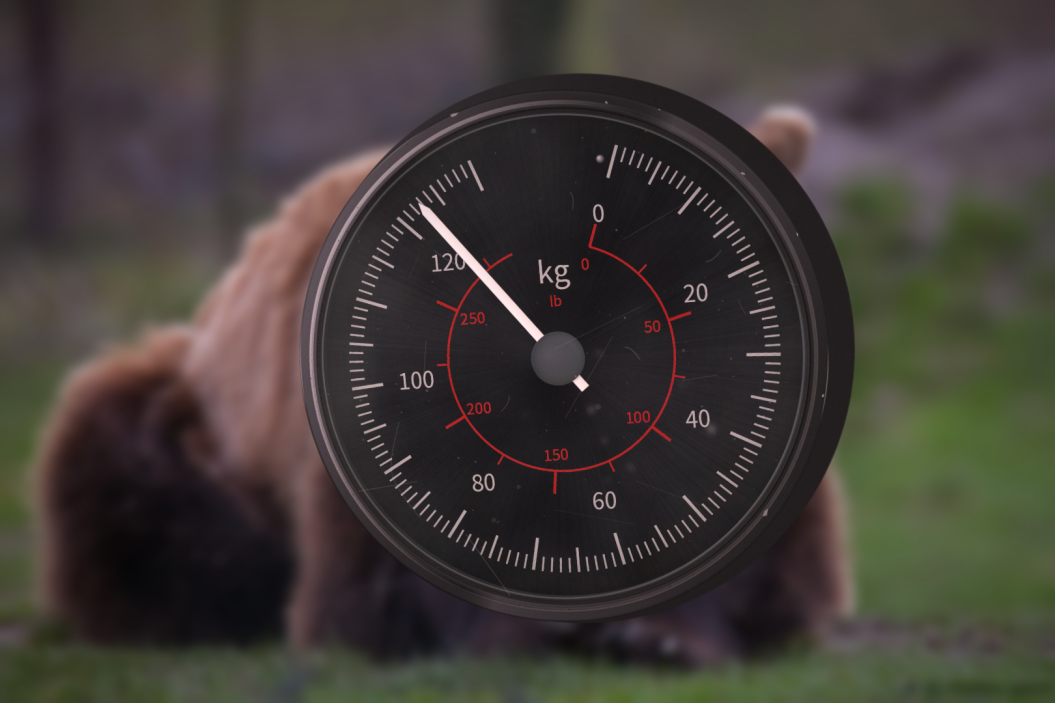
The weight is 123,kg
